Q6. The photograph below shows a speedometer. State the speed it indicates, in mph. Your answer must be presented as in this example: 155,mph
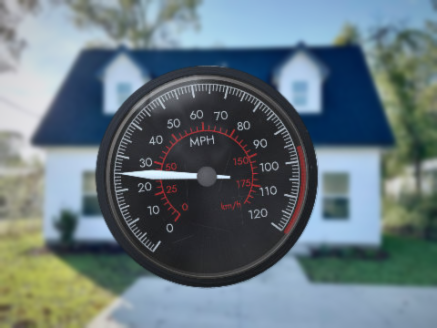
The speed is 25,mph
